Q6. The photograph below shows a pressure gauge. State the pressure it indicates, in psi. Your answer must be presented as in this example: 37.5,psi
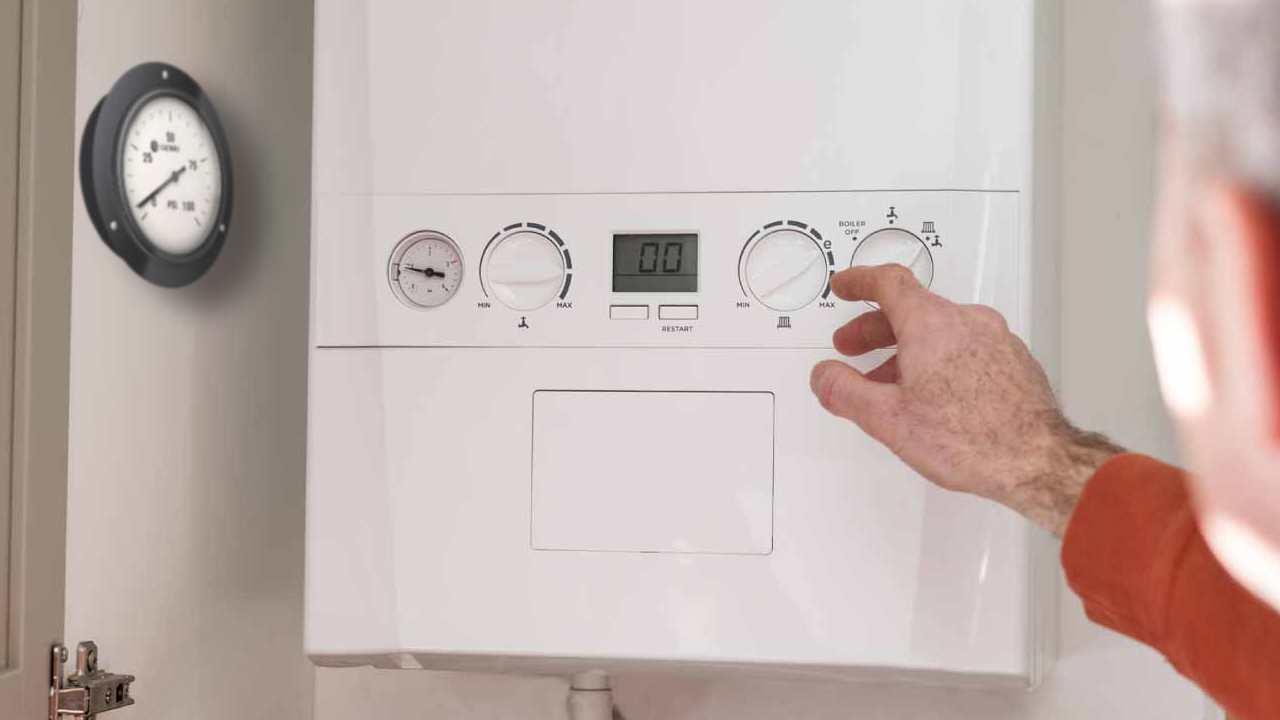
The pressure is 5,psi
